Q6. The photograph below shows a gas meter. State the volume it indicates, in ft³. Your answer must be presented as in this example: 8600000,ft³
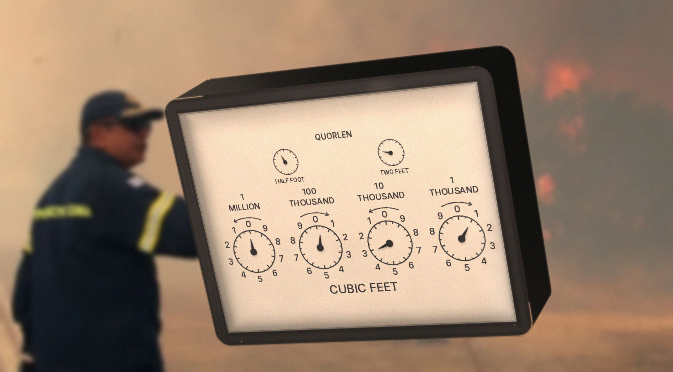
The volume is 3100,ft³
